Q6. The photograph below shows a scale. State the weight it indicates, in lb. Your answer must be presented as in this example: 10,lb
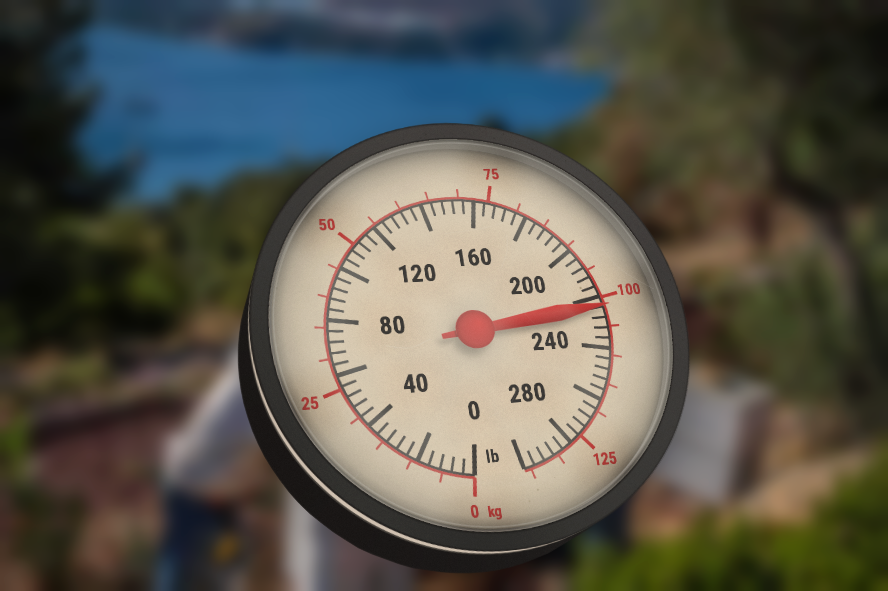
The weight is 224,lb
